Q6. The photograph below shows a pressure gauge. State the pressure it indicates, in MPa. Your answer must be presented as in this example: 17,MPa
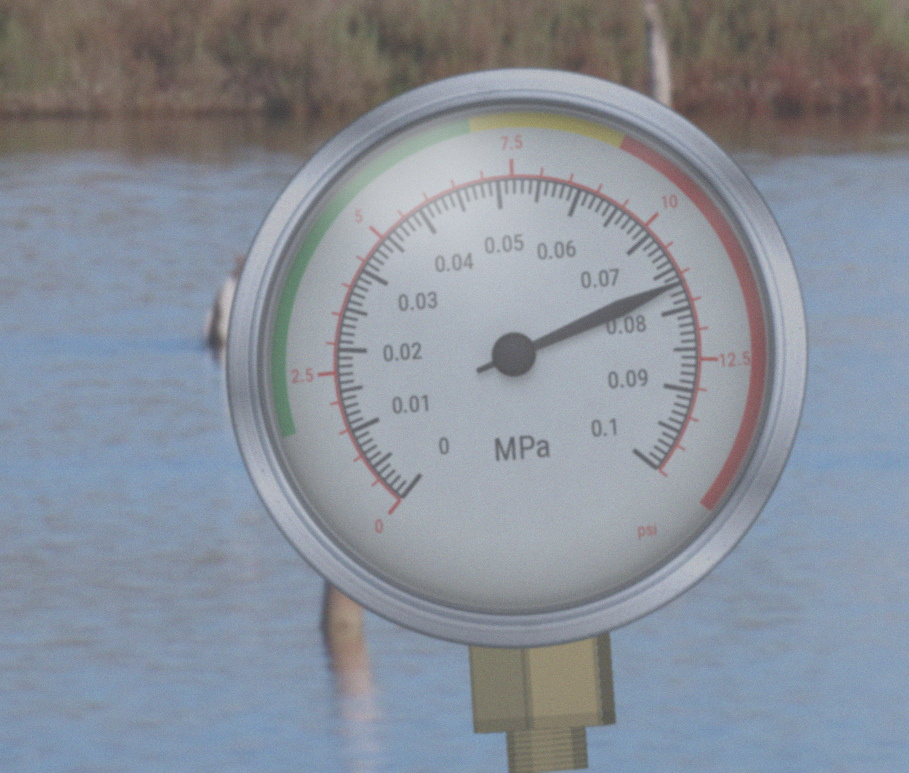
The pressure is 0.077,MPa
